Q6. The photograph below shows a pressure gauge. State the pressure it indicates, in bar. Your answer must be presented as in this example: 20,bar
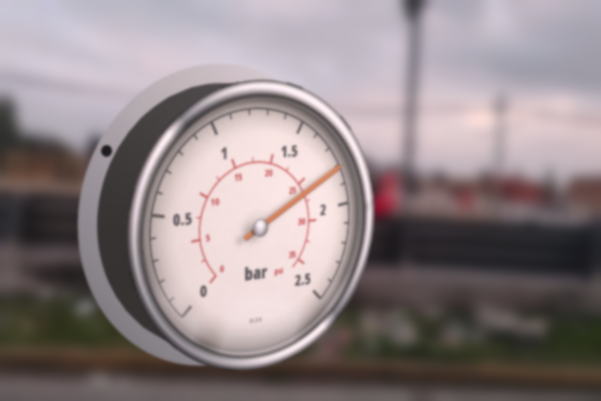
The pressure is 1.8,bar
